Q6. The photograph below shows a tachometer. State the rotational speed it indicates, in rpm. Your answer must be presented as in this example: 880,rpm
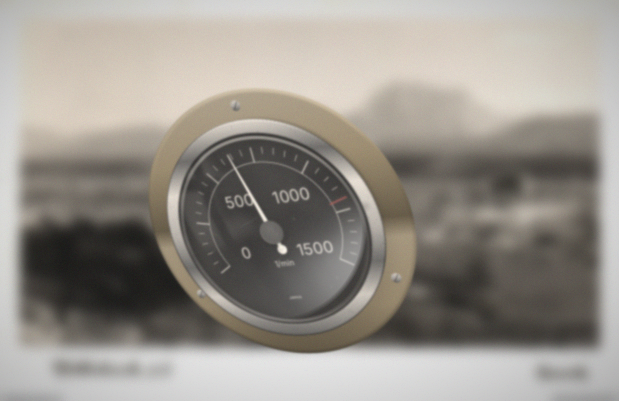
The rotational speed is 650,rpm
